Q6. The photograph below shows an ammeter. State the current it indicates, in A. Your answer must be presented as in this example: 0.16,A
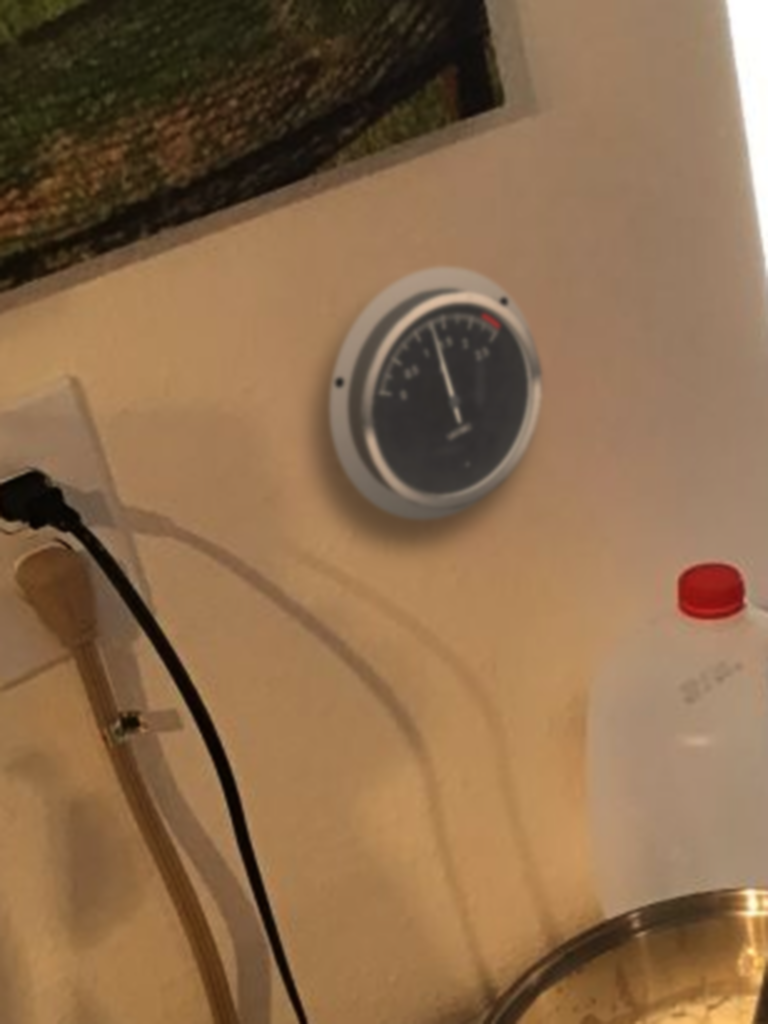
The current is 1.25,A
